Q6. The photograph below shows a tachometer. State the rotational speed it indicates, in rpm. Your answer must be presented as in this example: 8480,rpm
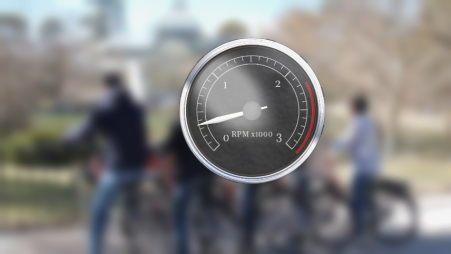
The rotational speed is 350,rpm
